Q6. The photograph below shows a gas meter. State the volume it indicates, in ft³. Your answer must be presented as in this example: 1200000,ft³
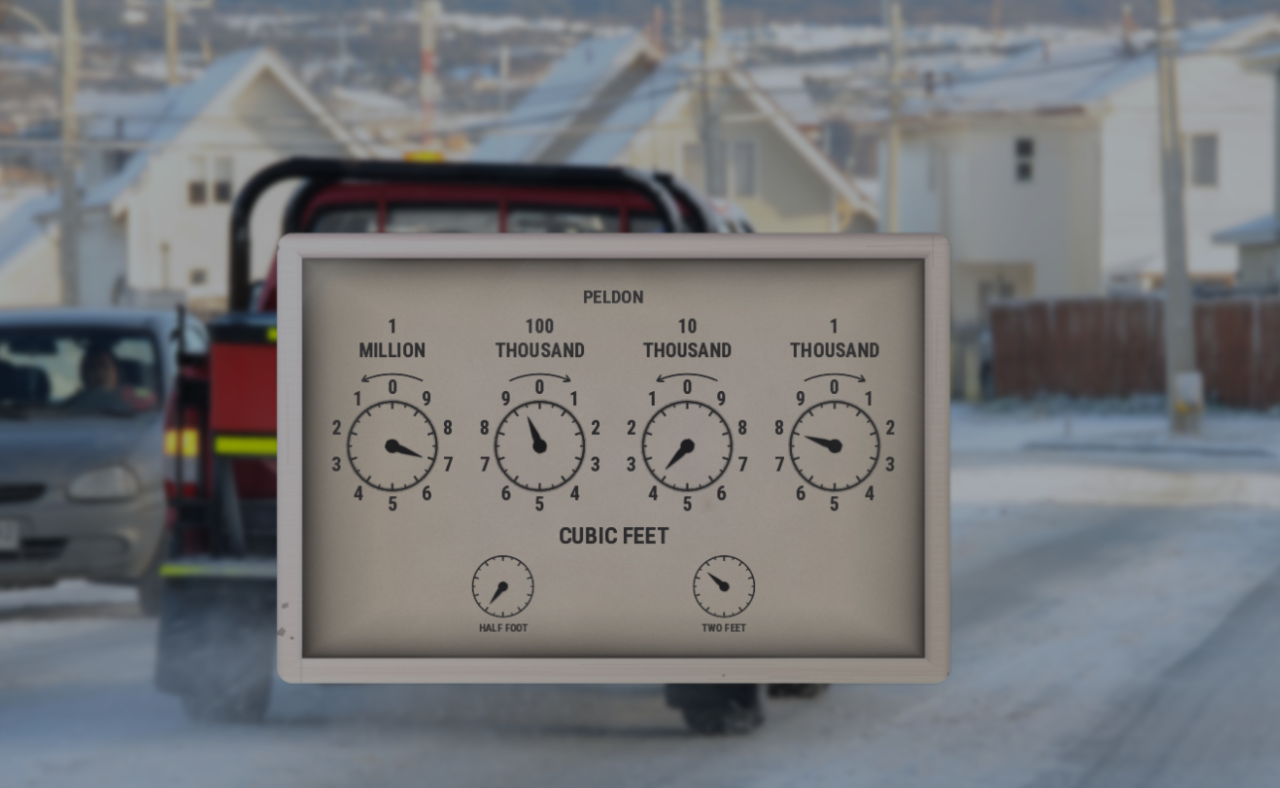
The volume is 693800,ft³
